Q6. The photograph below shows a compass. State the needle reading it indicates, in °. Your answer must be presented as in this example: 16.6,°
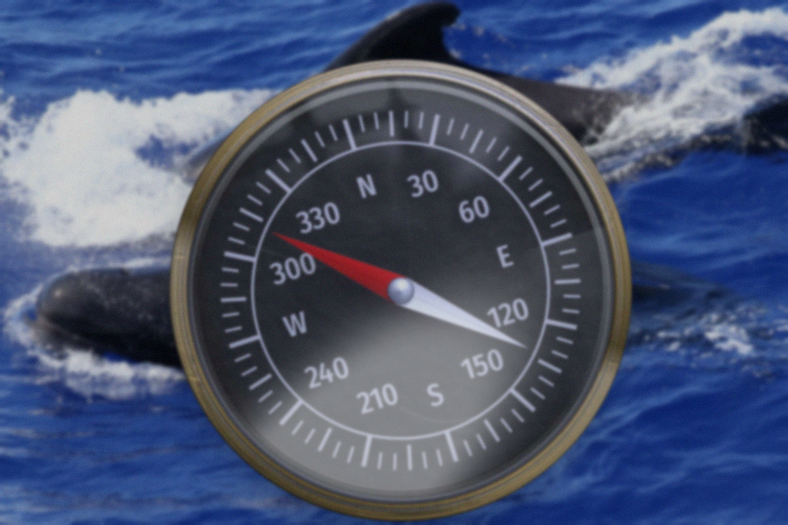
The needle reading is 312.5,°
